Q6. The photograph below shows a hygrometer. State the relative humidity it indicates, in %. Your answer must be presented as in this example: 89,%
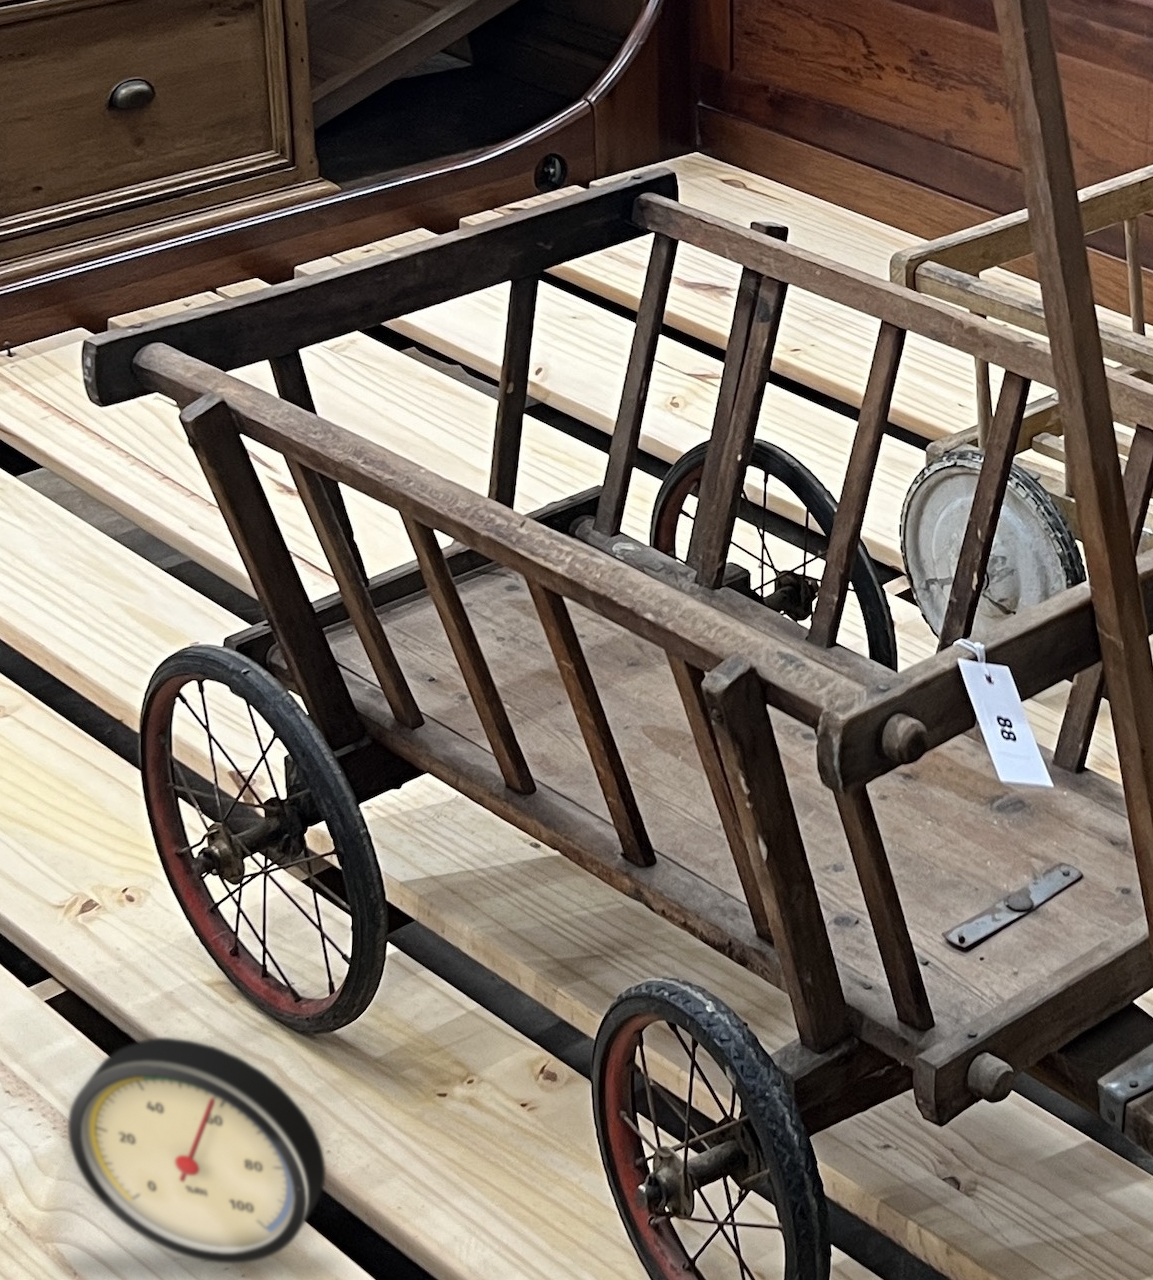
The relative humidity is 58,%
